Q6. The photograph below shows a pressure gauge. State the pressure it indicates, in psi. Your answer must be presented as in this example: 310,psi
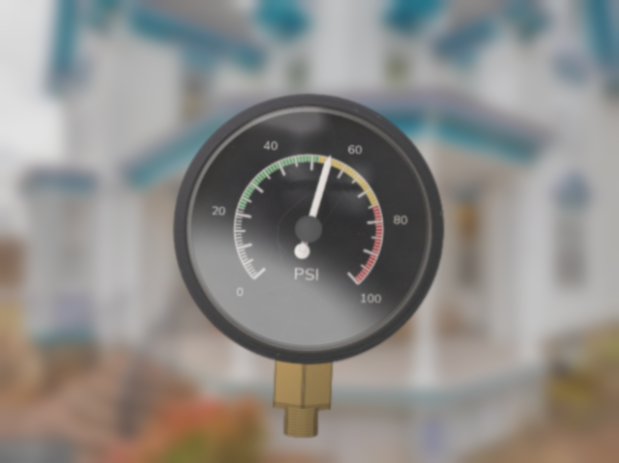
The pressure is 55,psi
